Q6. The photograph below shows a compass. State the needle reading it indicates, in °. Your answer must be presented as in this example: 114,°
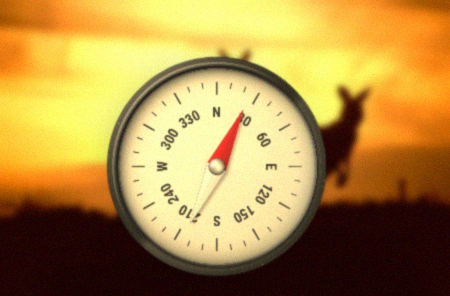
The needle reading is 25,°
